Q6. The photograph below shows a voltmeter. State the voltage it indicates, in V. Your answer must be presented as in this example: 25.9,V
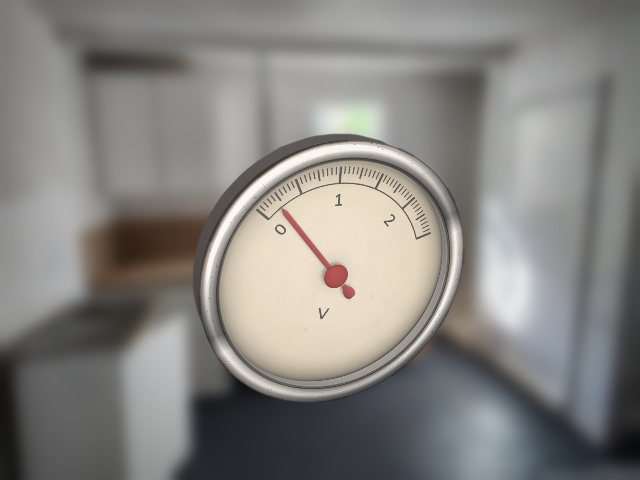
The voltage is 0.2,V
